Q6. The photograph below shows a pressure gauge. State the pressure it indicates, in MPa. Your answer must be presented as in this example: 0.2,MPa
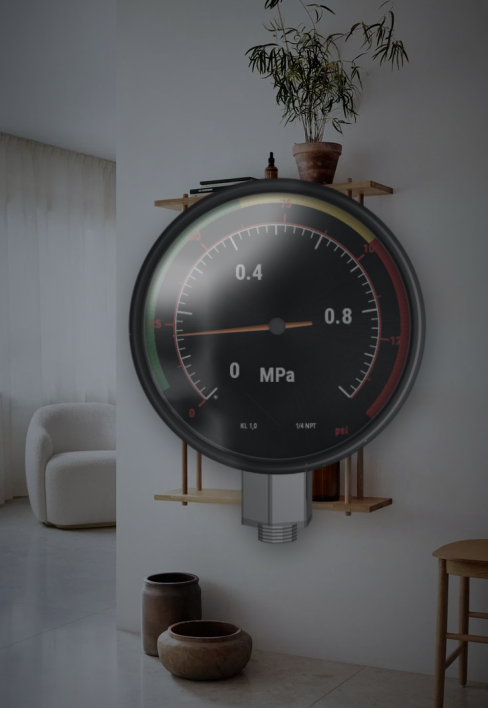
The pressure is 0.15,MPa
